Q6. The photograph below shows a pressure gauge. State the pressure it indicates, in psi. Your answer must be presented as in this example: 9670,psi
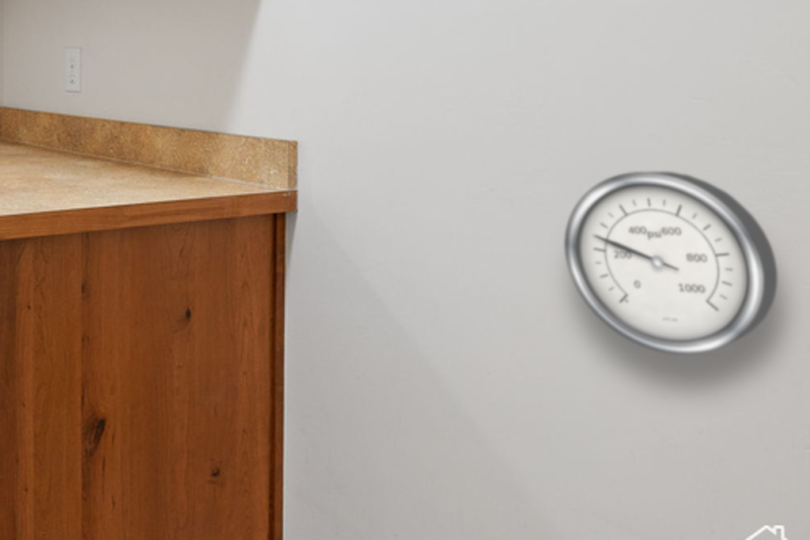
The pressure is 250,psi
